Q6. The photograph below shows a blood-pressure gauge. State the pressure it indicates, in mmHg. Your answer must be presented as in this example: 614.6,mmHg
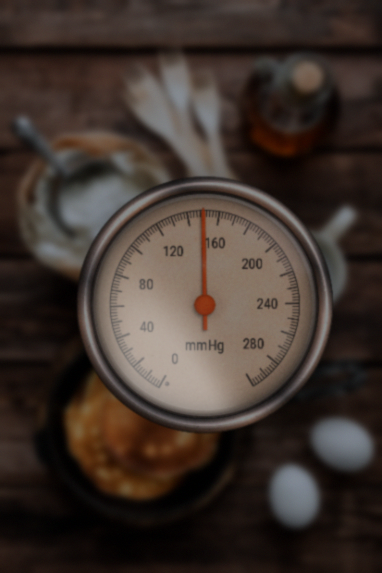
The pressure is 150,mmHg
